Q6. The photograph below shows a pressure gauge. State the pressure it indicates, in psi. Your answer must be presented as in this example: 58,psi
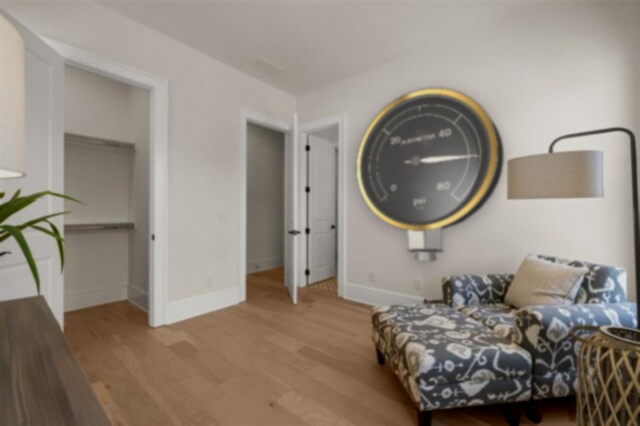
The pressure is 50,psi
